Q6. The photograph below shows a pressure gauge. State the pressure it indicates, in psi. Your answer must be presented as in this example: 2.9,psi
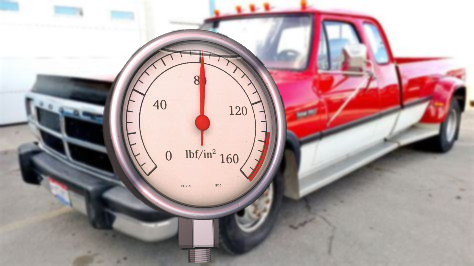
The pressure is 80,psi
